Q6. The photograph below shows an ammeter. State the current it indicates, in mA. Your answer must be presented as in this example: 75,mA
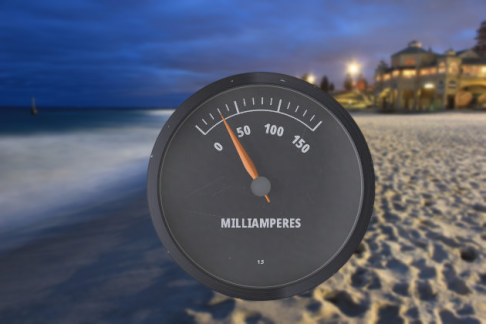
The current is 30,mA
